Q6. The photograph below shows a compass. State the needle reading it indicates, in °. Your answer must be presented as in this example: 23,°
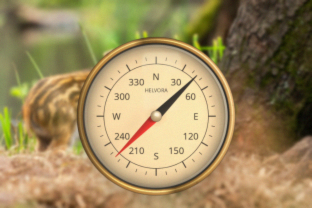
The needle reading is 225,°
